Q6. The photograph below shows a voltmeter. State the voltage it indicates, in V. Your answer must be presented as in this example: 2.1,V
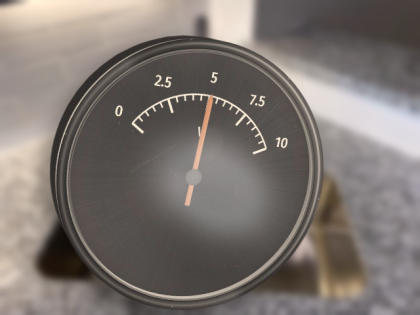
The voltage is 5,V
